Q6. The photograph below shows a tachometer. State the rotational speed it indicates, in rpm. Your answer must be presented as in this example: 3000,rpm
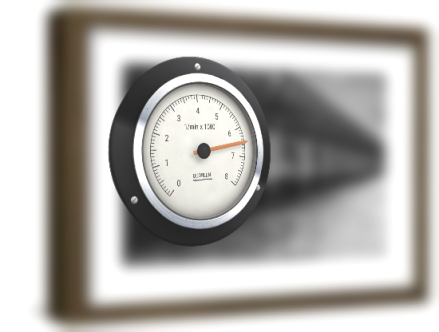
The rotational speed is 6500,rpm
